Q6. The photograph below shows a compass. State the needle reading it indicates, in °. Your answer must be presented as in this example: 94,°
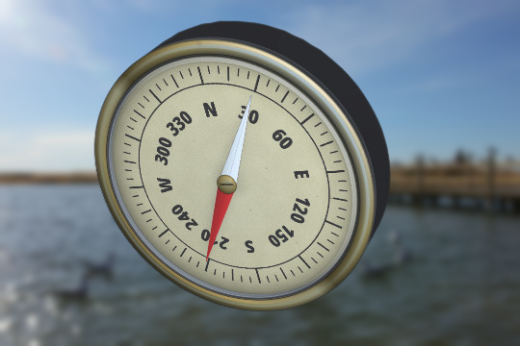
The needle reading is 210,°
